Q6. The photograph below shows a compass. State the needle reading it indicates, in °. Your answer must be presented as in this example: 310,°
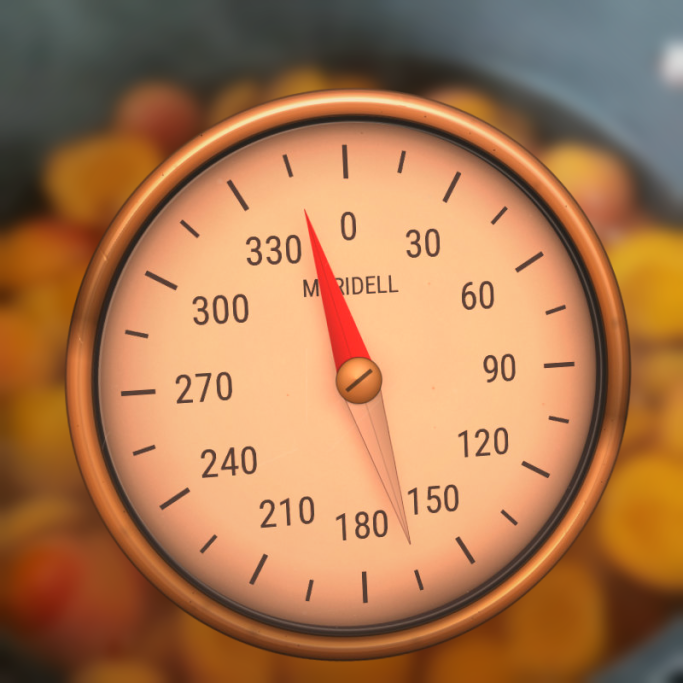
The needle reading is 345,°
